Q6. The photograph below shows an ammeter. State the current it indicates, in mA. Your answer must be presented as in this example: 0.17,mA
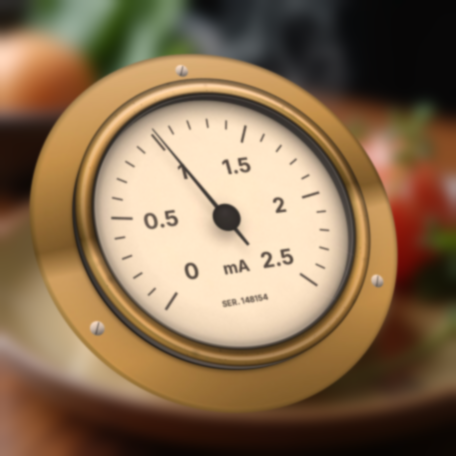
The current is 1,mA
